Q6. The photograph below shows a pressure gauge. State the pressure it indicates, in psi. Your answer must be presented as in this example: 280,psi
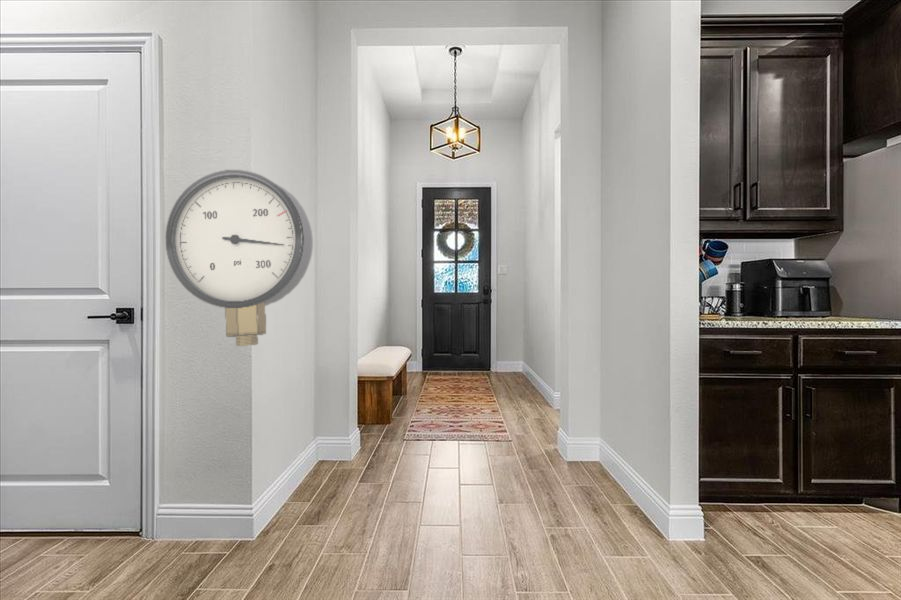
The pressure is 260,psi
